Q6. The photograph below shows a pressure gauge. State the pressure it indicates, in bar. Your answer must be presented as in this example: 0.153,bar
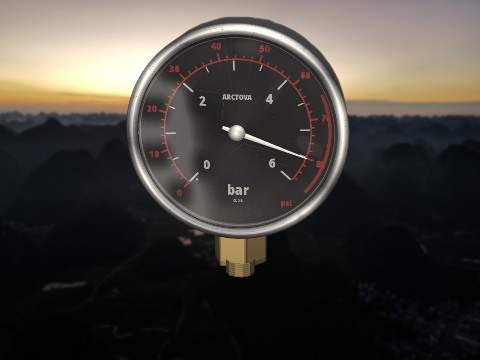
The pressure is 5.5,bar
